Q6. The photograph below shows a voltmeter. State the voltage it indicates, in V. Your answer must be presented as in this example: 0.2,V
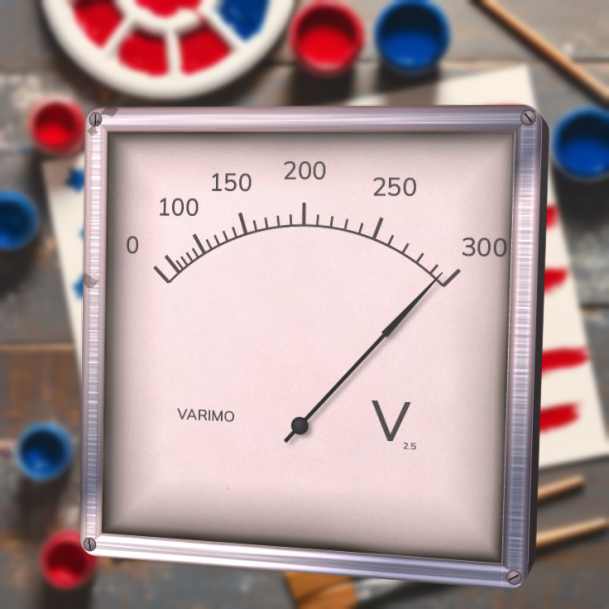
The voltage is 295,V
